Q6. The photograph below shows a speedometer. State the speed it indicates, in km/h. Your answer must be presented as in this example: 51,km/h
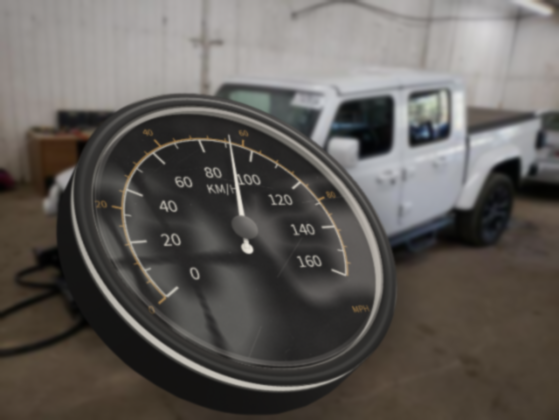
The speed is 90,km/h
